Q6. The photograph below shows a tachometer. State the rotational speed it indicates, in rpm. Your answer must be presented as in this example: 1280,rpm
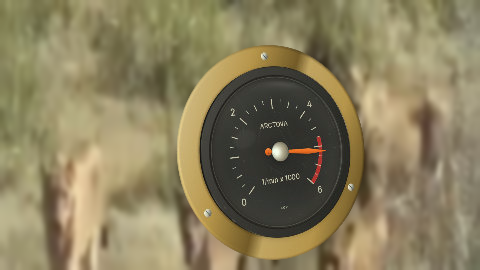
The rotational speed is 5125,rpm
